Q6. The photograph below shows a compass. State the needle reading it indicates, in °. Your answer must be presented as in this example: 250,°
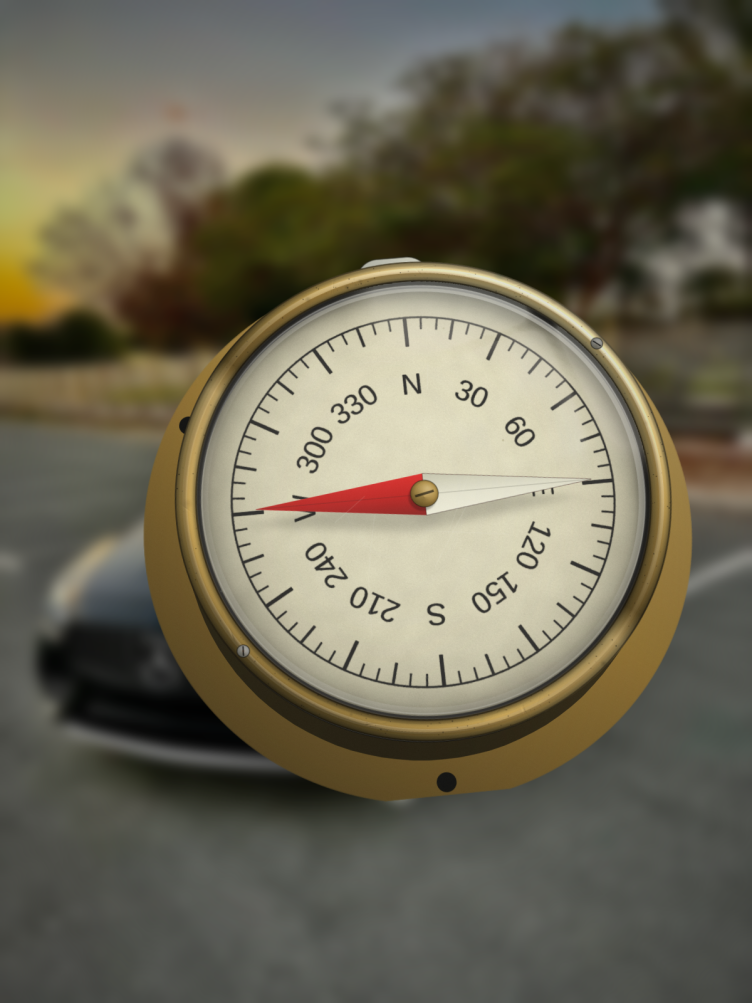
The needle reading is 270,°
